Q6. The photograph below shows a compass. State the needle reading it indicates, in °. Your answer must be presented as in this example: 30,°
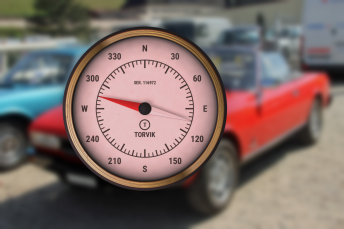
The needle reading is 285,°
